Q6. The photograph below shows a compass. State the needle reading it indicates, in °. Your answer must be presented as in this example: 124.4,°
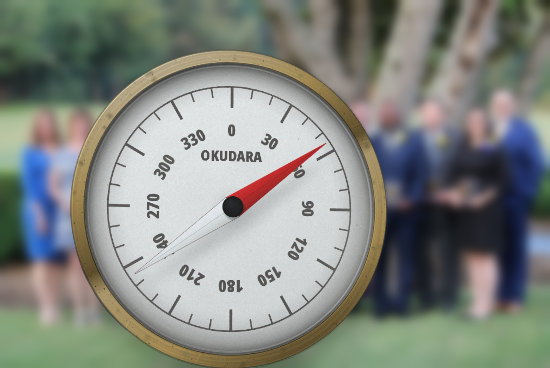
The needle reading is 55,°
